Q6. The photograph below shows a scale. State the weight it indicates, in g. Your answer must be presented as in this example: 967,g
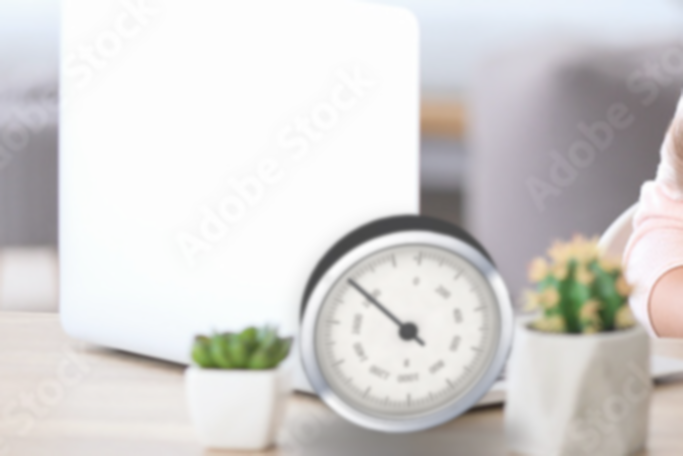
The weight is 1800,g
